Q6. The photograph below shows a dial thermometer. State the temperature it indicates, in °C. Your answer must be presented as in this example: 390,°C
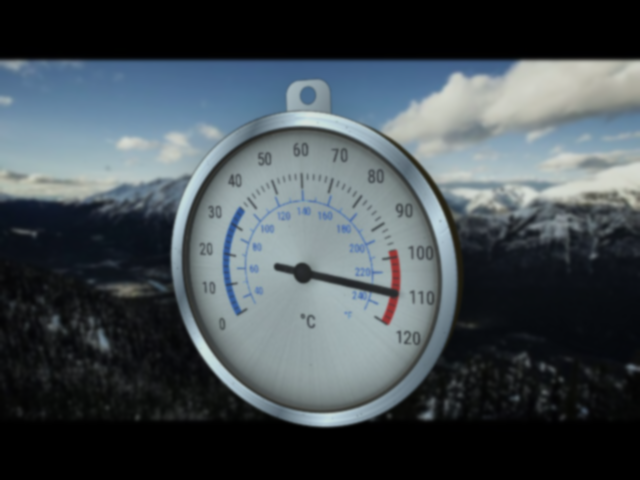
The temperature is 110,°C
